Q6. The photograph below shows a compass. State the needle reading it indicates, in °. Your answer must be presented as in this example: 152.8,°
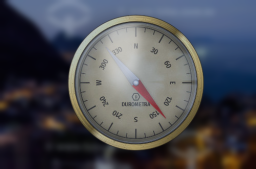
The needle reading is 140,°
